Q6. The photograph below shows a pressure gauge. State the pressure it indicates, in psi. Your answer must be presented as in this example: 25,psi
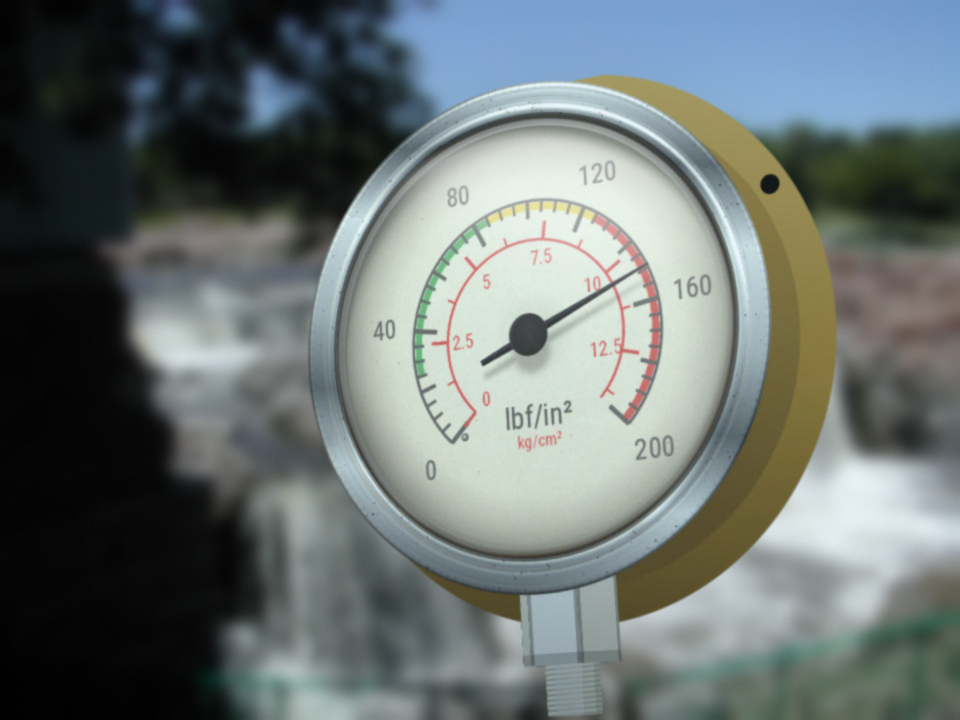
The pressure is 150,psi
